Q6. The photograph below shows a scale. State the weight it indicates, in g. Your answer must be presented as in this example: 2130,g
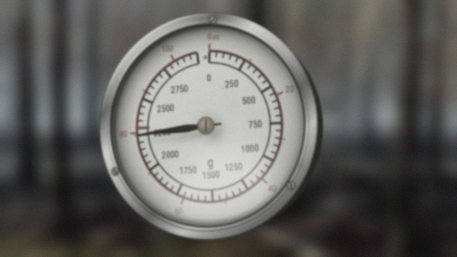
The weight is 2250,g
